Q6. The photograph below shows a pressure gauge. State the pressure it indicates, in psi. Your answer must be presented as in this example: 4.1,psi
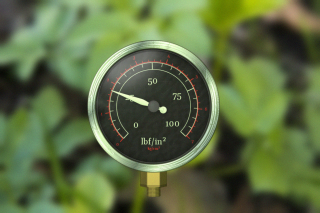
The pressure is 25,psi
